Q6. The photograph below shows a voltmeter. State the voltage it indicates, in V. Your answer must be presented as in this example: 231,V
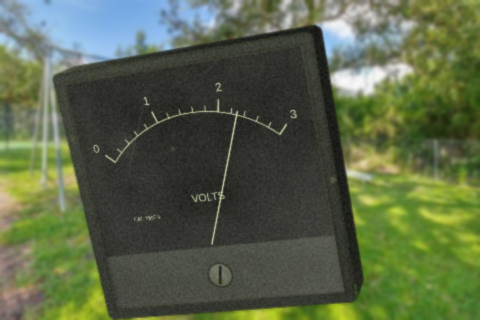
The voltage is 2.3,V
